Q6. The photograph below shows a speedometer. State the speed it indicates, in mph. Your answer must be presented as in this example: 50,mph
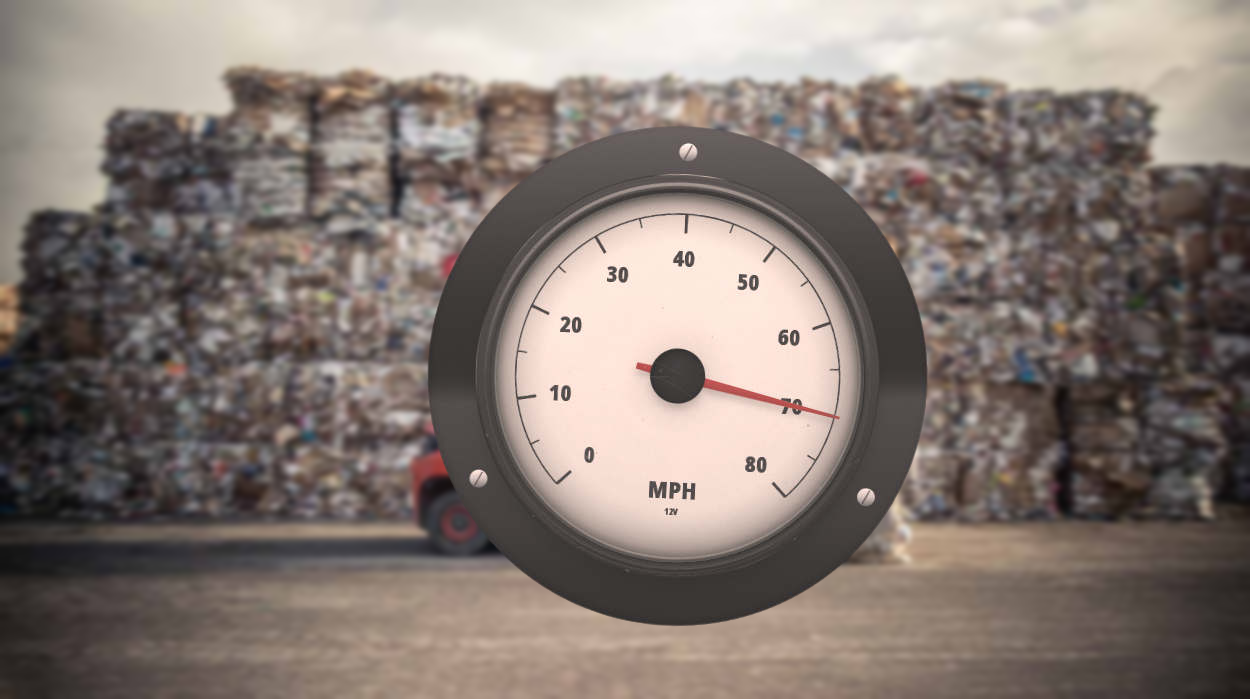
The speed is 70,mph
